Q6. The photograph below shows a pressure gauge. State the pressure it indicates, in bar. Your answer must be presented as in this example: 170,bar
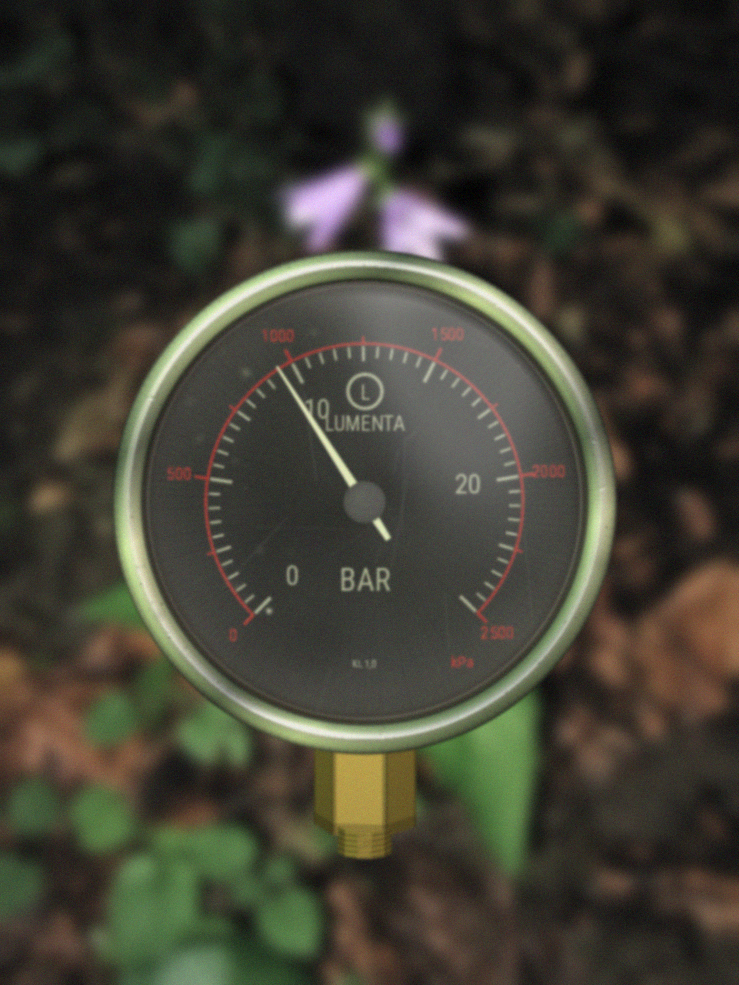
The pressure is 9.5,bar
